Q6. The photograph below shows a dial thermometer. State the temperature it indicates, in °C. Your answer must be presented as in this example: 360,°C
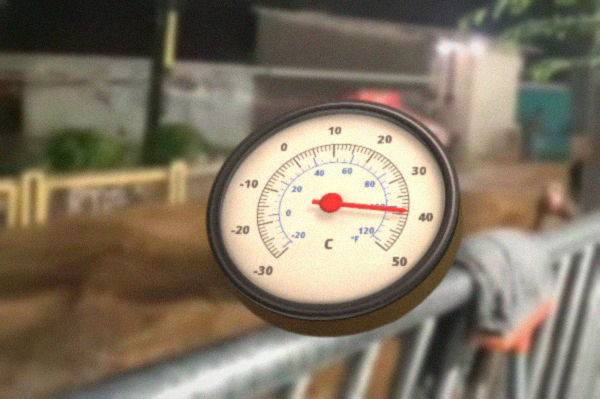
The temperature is 40,°C
